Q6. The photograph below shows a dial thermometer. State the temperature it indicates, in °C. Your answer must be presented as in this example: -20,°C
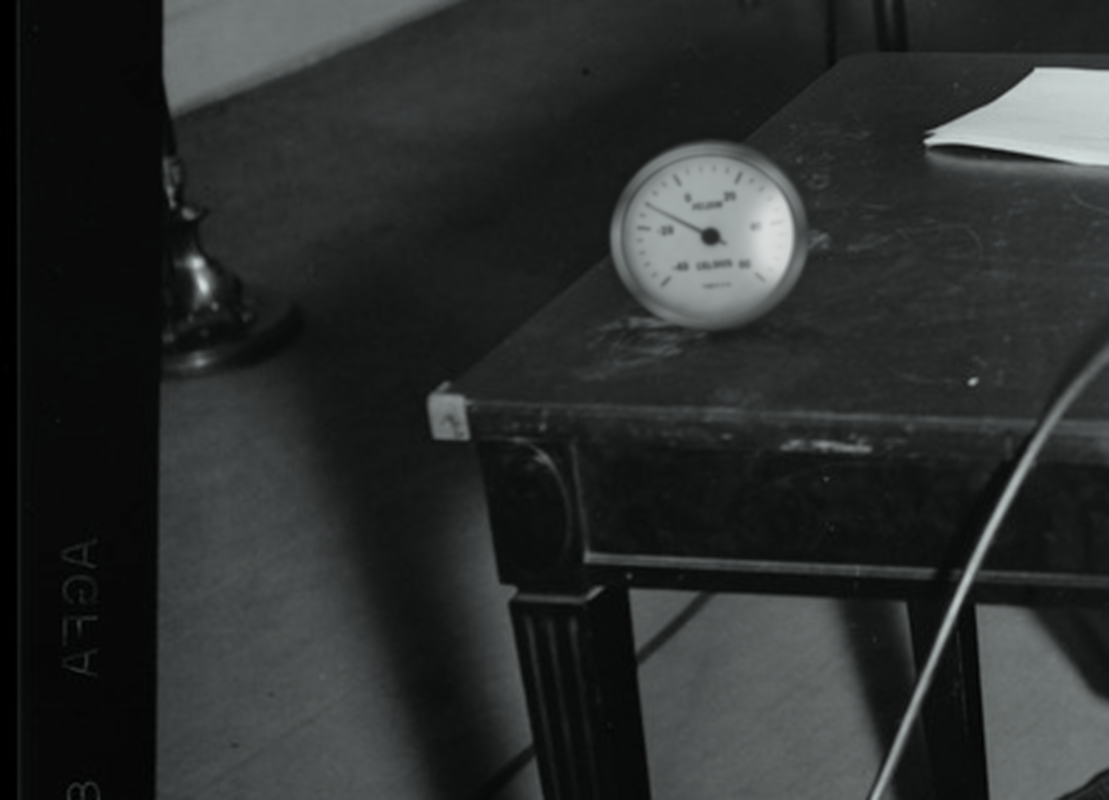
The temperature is -12,°C
